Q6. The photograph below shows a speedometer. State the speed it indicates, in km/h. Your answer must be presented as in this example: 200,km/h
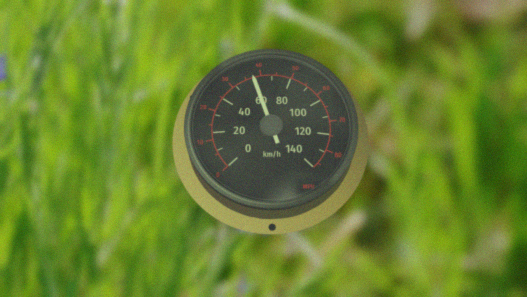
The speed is 60,km/h
